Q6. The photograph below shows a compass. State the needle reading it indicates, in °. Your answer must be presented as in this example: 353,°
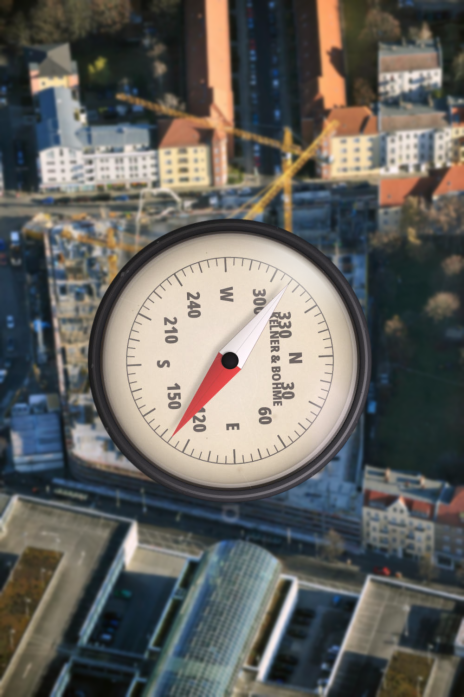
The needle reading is 130,°
